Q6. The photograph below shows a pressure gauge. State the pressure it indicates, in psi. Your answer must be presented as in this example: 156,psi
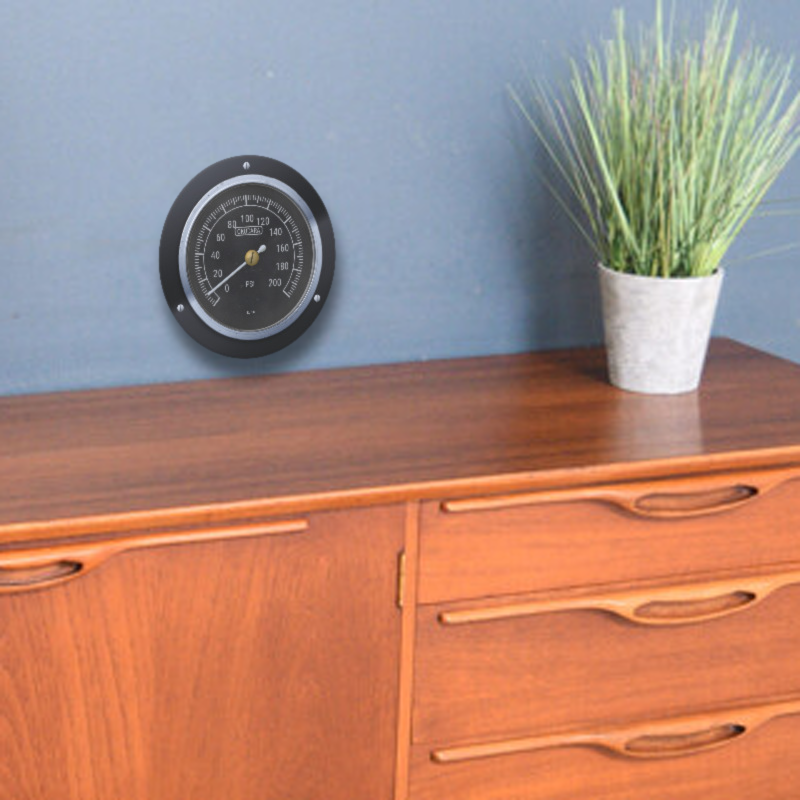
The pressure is 10,psi
